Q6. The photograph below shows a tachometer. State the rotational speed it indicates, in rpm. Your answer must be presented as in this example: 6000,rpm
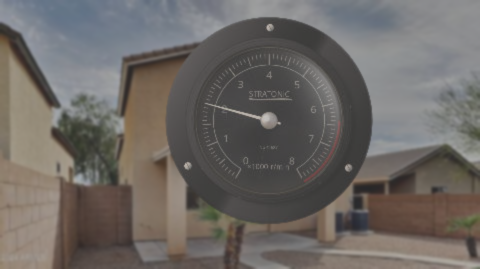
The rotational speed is 2000,rpm
